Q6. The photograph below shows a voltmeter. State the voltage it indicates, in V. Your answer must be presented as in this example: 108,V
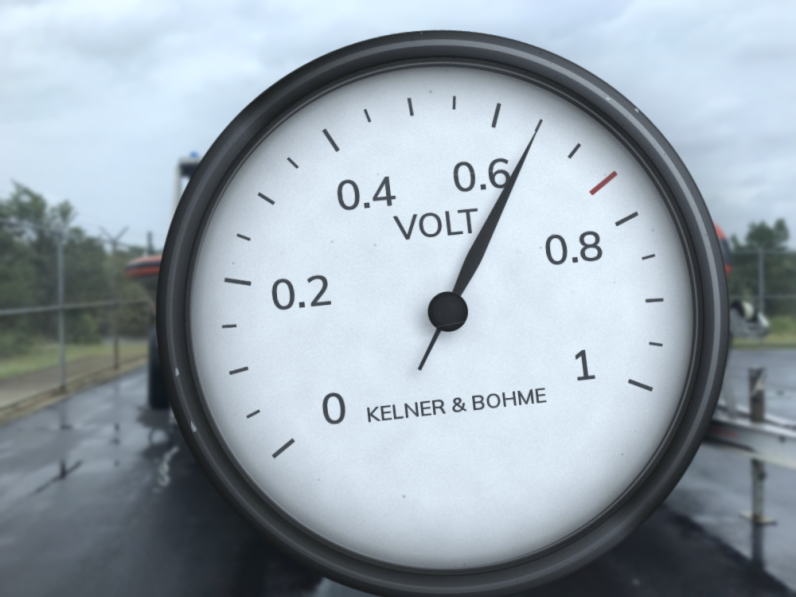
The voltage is 0.65,V
